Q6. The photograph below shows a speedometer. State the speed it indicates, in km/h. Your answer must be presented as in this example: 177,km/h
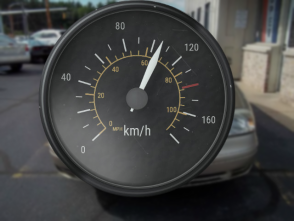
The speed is 105,km/h
